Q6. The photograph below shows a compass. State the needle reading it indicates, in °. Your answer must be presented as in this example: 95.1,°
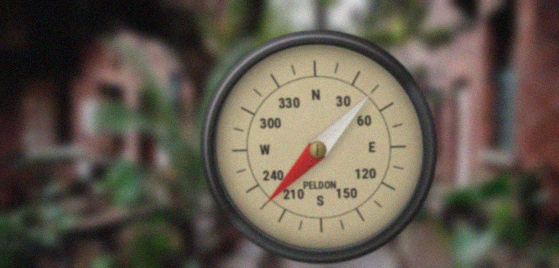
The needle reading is 225,°
